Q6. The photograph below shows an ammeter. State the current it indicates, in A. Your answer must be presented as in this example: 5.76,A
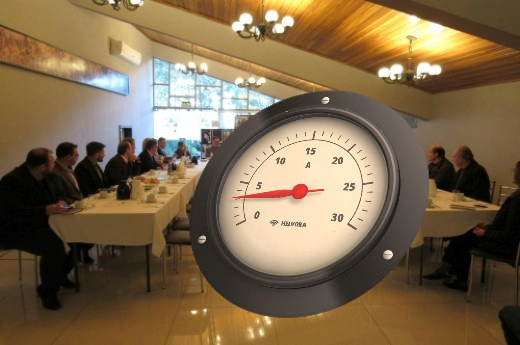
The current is 3,A
